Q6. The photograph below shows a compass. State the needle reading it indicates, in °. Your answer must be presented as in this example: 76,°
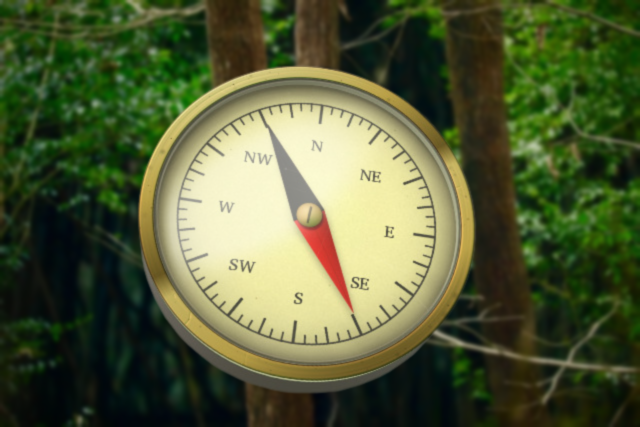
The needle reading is 150,°
